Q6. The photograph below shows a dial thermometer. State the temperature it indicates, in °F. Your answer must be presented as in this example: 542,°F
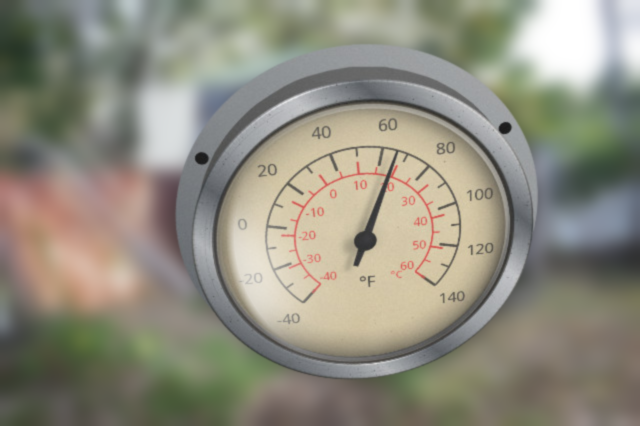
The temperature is 65,°F
